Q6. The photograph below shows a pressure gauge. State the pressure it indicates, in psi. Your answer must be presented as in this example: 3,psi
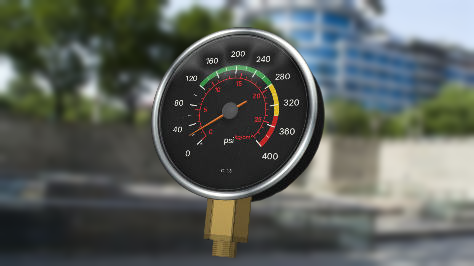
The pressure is 20,psi
